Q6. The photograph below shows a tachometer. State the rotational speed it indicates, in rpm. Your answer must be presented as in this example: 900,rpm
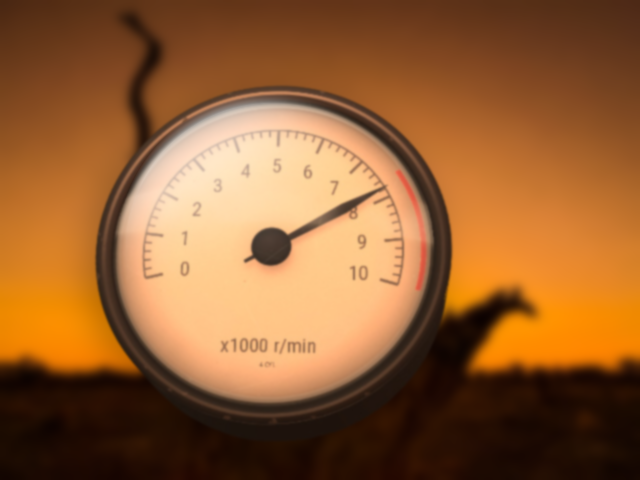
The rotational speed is 7800,rpm
